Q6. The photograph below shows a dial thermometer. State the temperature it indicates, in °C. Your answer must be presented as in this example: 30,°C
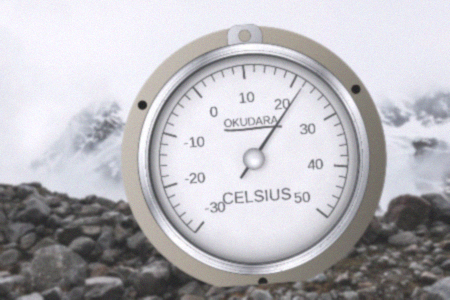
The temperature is 22,°C
